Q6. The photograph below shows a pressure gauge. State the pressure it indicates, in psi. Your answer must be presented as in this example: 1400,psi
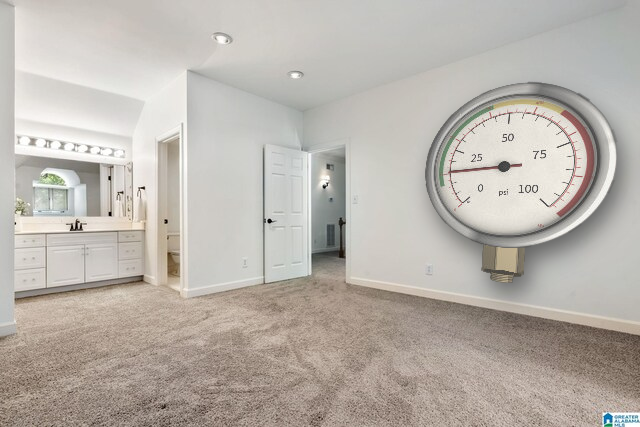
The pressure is 15,psi
